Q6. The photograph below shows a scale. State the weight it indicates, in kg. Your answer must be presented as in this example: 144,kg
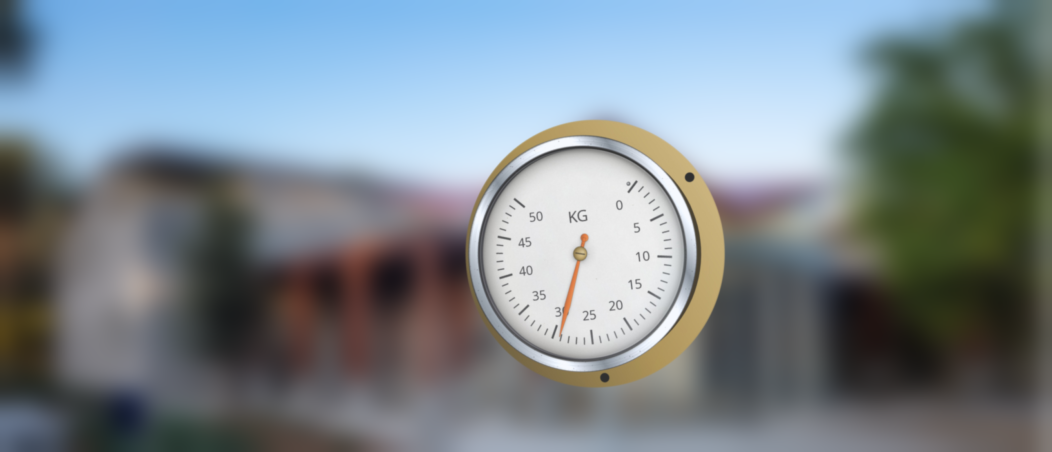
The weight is 29,kg
